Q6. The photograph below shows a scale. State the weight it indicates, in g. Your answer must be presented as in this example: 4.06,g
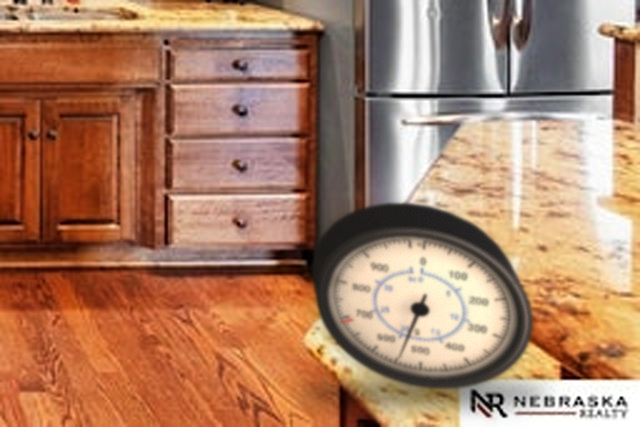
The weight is 550,g
